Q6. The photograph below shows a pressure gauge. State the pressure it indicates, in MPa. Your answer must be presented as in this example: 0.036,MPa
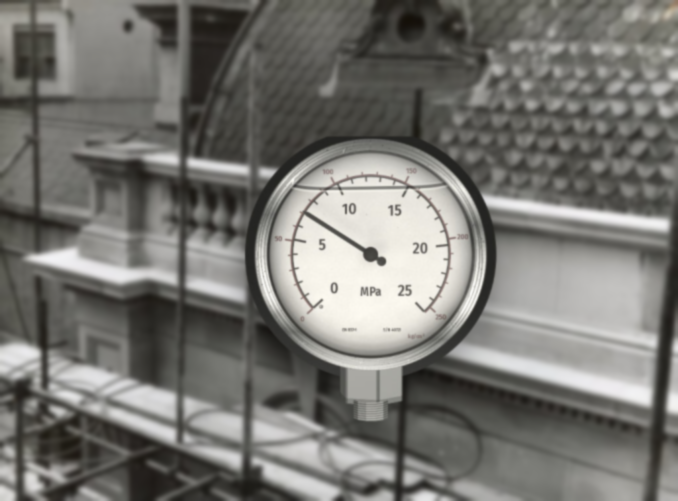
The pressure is 7,MPa
